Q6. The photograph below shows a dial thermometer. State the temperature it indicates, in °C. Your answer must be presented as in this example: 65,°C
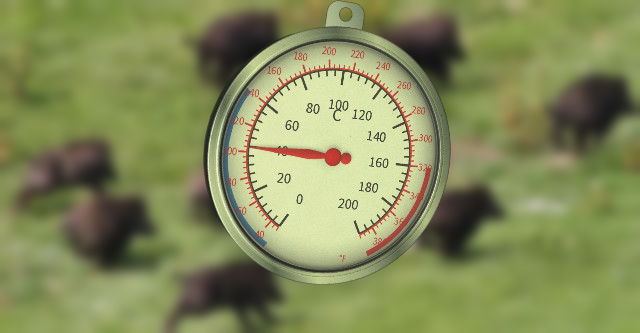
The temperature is 40,°C
